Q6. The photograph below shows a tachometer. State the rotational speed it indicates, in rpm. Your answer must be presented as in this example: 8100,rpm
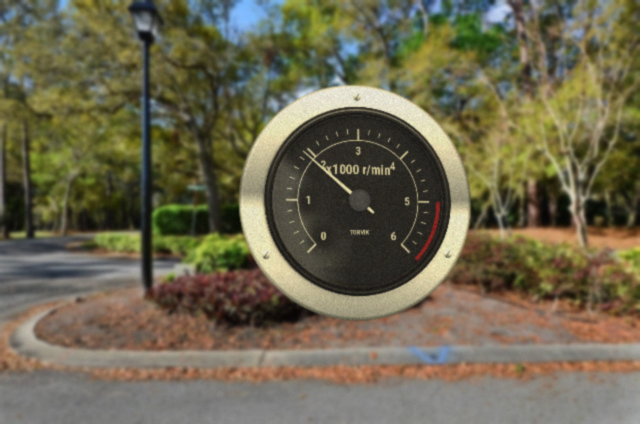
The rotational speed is 1900,rpm
